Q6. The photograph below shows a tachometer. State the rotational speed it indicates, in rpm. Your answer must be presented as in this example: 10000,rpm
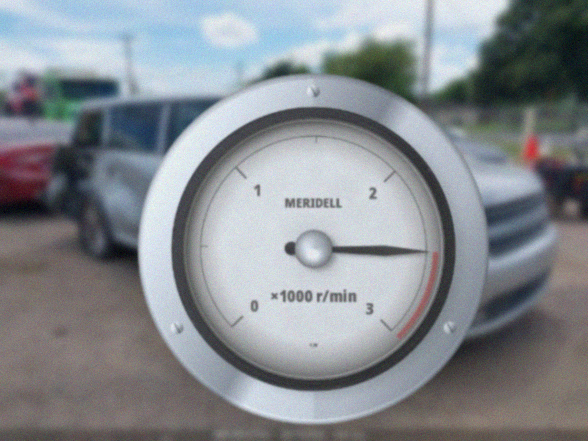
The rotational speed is 2500,rpm
